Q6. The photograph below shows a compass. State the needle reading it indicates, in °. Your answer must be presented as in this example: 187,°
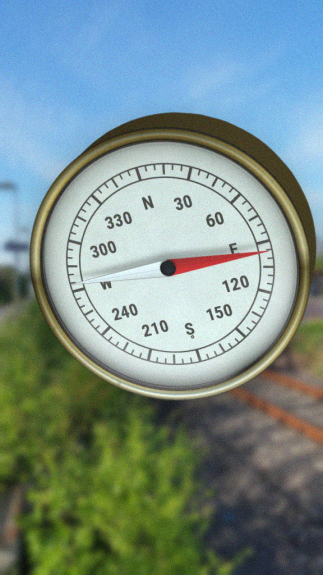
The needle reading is 95,°
